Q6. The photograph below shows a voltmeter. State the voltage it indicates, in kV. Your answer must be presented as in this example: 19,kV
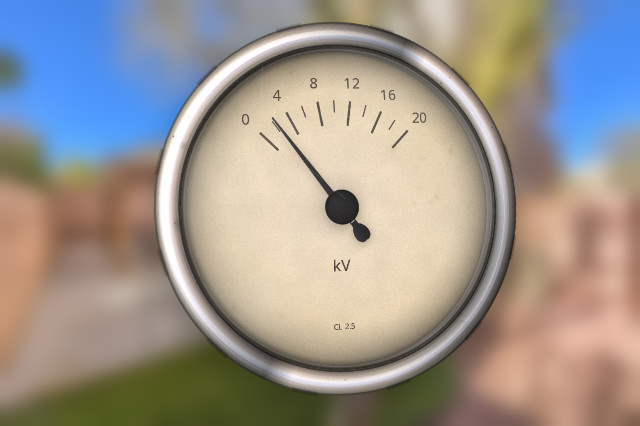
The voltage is 2,kV
